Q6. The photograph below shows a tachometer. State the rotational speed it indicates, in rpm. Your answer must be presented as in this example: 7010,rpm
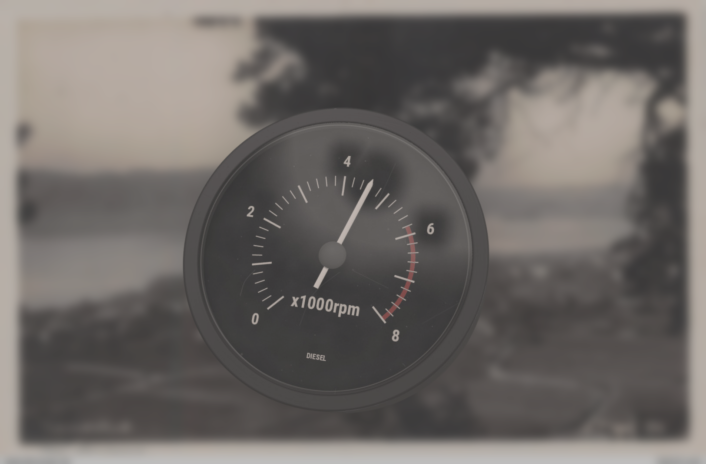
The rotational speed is 4600,rpm
